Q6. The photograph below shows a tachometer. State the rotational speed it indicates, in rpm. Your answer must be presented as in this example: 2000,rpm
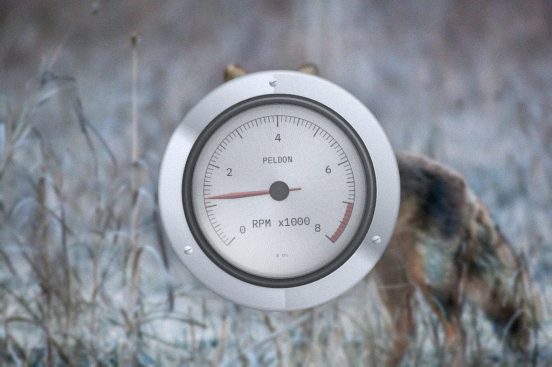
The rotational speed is 1200,rpm
